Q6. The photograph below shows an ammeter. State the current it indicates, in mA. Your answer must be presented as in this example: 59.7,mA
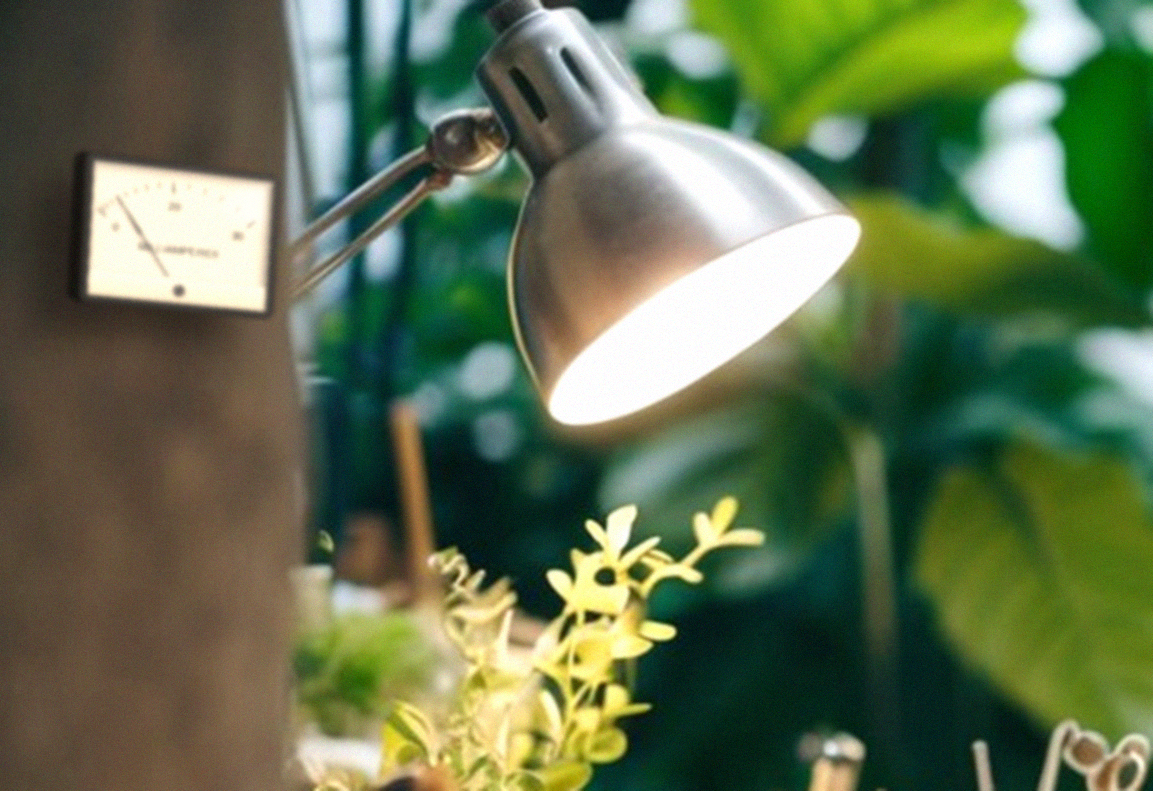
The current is 10,mA
